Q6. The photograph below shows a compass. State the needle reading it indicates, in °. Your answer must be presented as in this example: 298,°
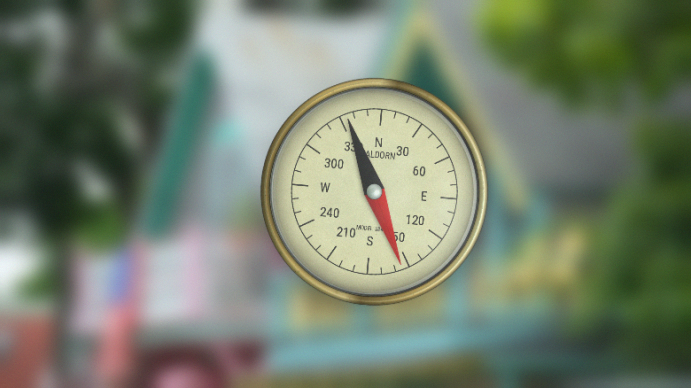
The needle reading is 155,°
